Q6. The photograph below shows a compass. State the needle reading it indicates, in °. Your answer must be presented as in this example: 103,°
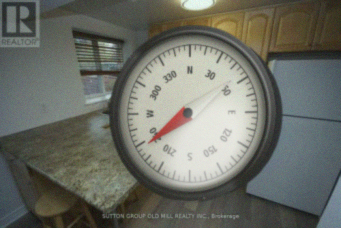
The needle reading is 235,°
